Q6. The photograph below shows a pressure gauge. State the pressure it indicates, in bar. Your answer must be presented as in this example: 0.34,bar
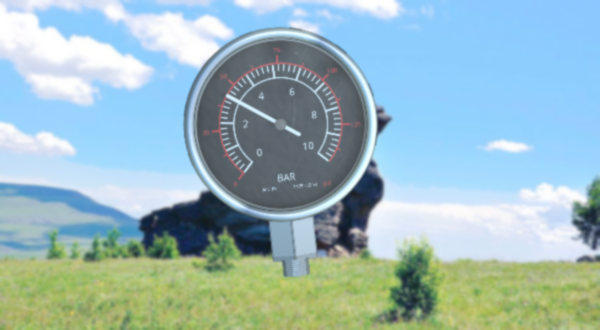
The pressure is 3,bar
